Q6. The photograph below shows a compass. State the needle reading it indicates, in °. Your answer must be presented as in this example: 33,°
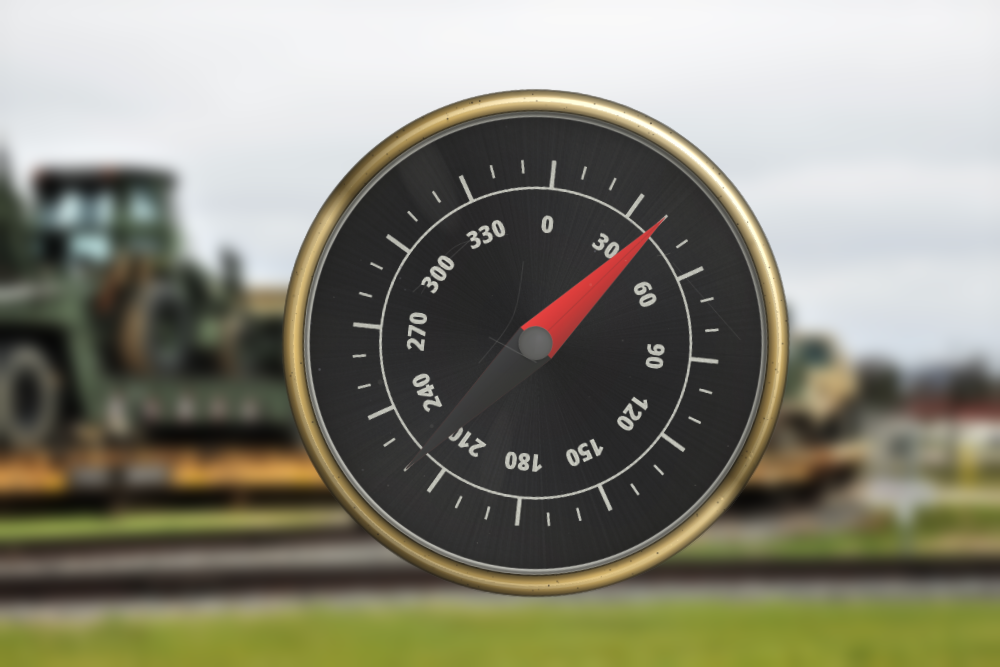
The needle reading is 40,°
